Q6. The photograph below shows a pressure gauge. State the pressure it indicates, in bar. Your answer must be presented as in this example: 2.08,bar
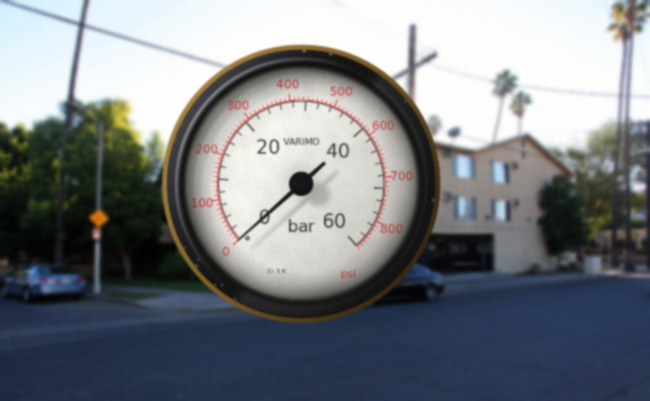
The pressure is 0,bar
